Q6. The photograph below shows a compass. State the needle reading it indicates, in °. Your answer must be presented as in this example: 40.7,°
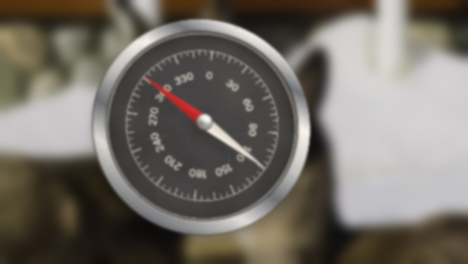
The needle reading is 300,°
